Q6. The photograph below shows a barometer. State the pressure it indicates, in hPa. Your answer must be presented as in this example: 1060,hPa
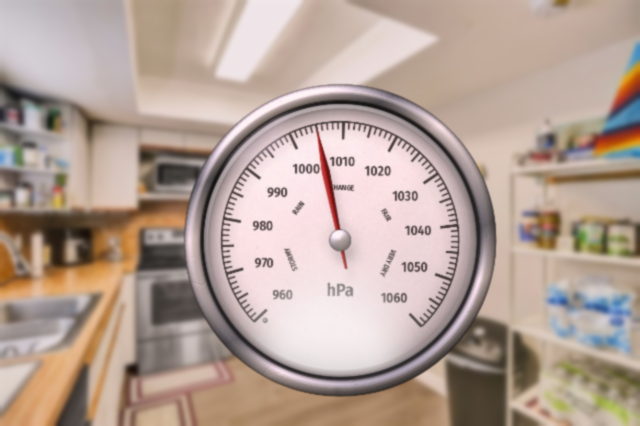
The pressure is 1005,hPa
